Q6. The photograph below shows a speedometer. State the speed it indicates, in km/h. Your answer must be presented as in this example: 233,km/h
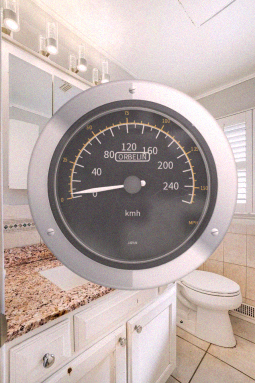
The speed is 5,km/h
